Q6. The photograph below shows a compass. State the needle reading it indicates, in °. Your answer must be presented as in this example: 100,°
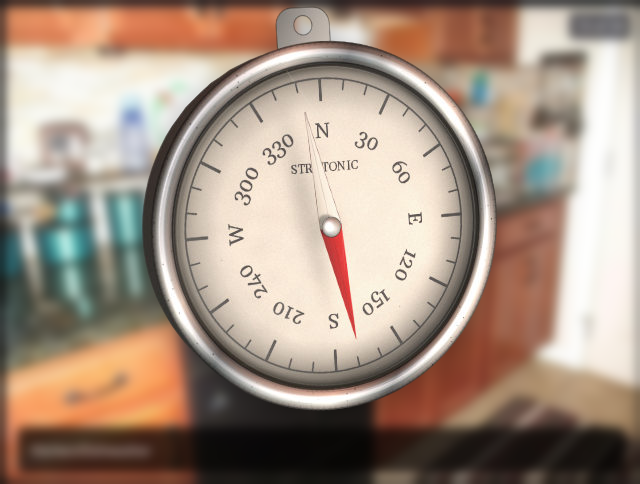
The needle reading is 170,°
